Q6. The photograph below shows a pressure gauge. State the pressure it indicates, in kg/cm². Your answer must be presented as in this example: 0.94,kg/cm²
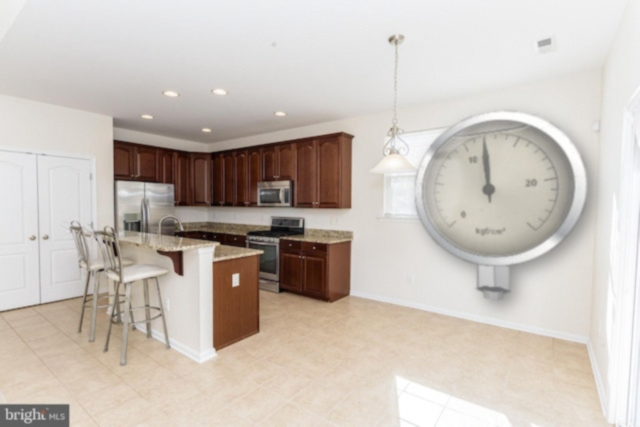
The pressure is 12,kg/cm²
